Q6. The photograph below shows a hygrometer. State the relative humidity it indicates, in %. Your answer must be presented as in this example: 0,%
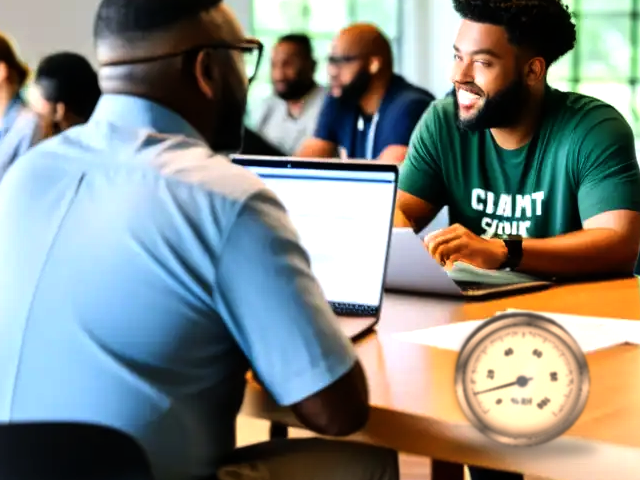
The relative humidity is 10,%
